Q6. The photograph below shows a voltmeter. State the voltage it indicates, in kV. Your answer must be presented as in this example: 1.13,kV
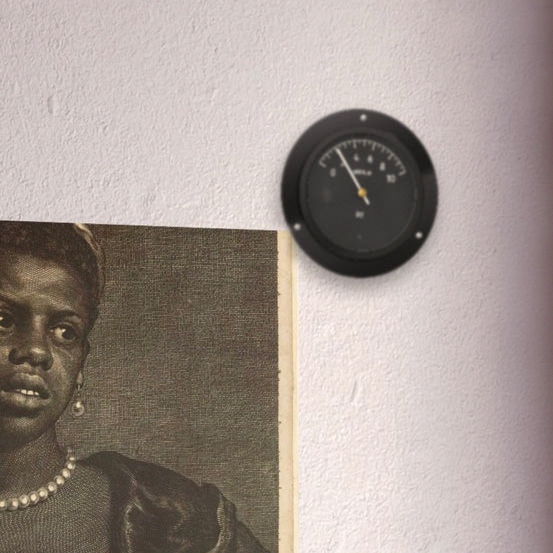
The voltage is 2,kV
